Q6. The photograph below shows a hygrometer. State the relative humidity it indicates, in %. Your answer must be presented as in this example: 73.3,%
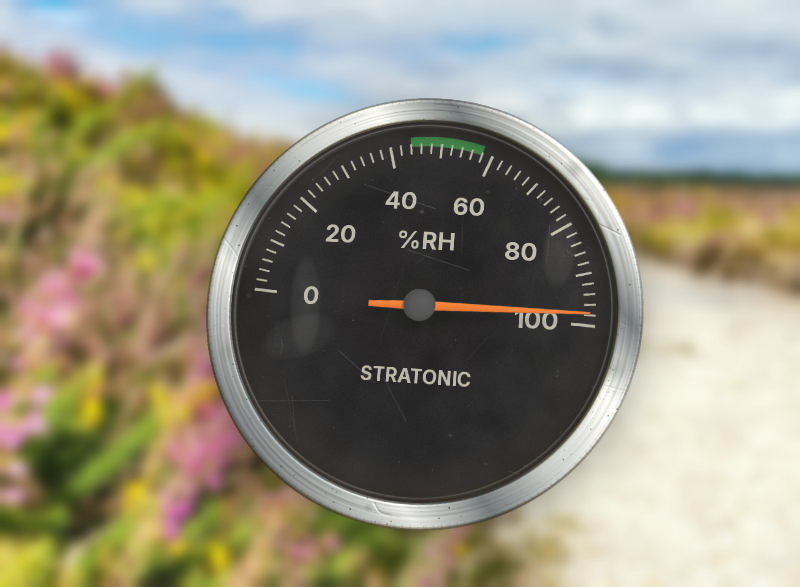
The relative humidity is 98,%
